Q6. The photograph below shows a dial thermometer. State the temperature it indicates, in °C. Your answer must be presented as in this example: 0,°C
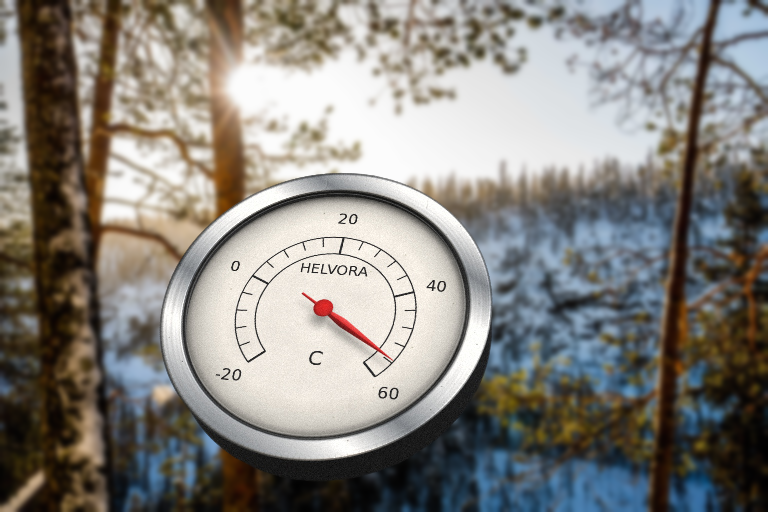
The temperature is 56,°C
